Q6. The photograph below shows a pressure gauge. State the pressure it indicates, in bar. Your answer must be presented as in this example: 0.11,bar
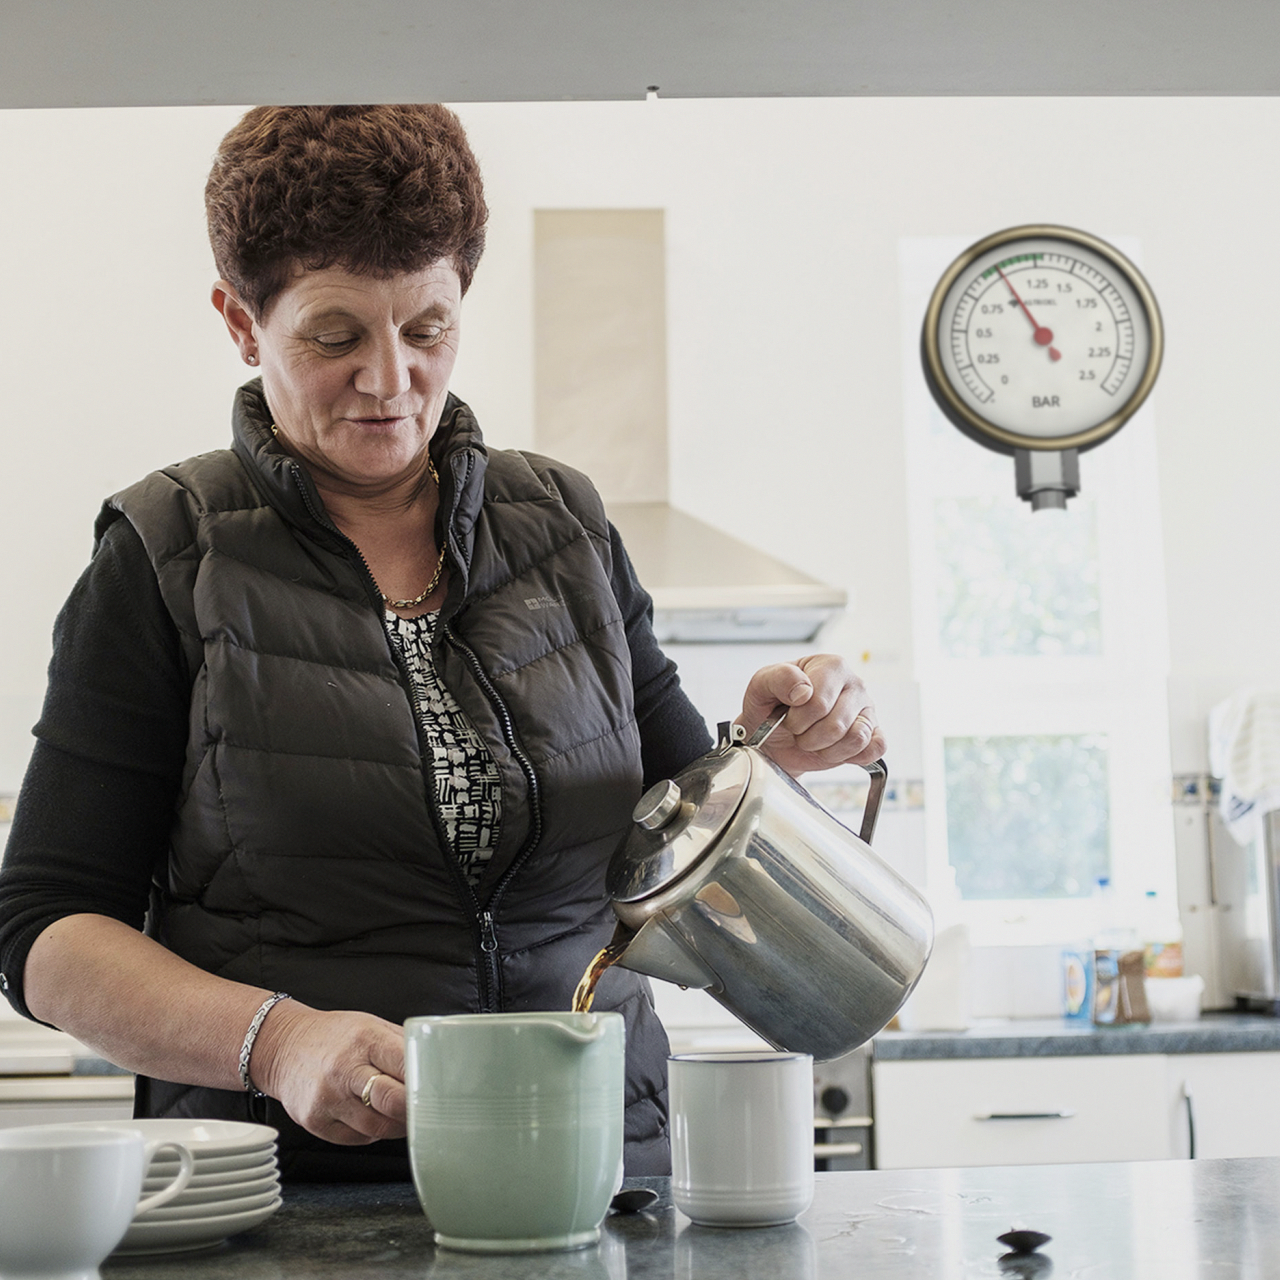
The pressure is 1,bar
